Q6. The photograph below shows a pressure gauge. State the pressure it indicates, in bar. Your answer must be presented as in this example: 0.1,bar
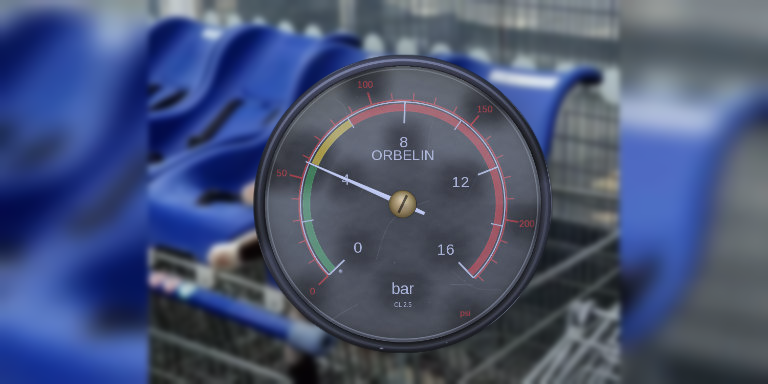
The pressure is 4,bar
